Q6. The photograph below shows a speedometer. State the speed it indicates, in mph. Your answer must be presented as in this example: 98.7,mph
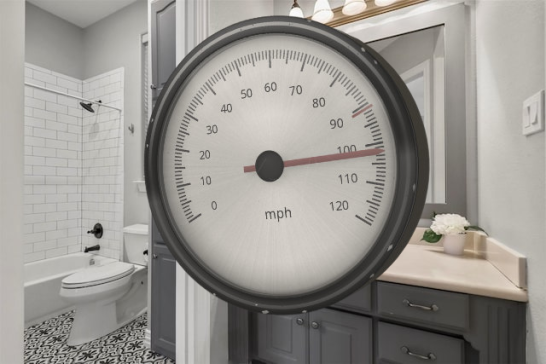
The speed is 102,mph
